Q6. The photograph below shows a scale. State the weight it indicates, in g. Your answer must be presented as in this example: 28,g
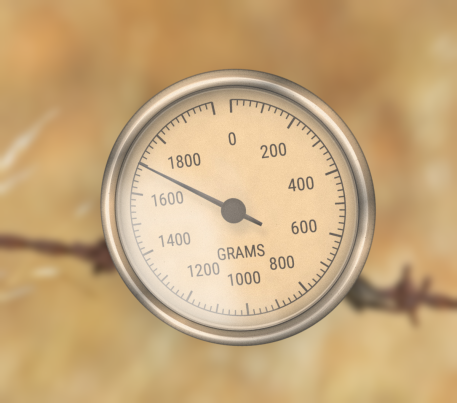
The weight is 1700,g
